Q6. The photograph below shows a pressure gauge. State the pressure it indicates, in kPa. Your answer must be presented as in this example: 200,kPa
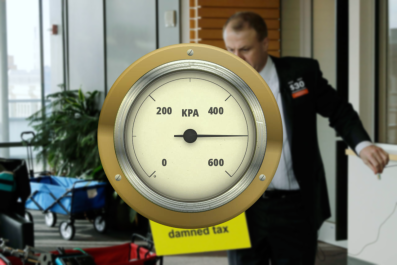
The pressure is 500,kPa
